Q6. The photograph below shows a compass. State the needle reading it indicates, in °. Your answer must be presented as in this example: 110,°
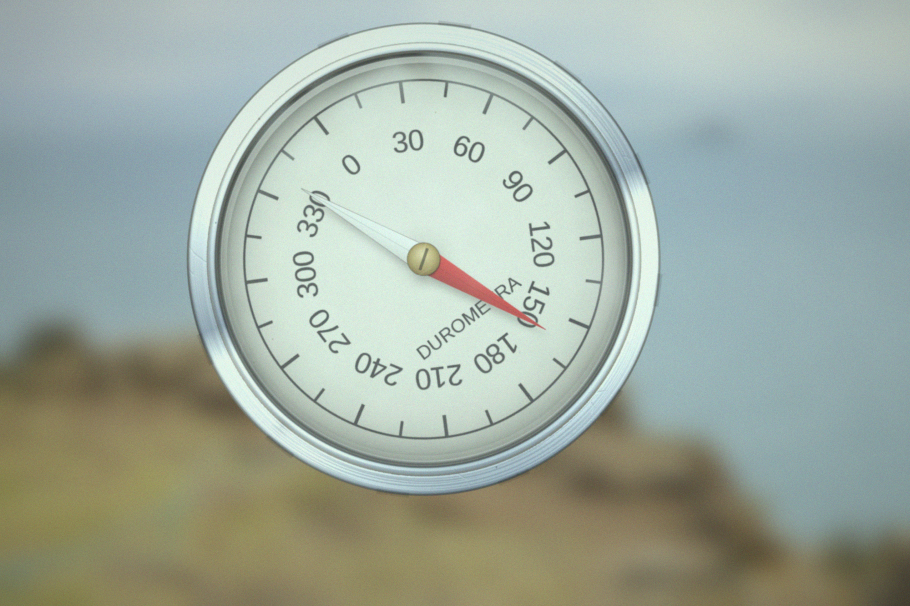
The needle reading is 157.5,°
